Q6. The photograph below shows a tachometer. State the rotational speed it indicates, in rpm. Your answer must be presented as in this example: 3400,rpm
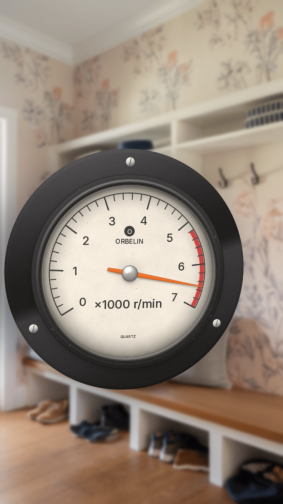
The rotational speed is 6500,rpm
